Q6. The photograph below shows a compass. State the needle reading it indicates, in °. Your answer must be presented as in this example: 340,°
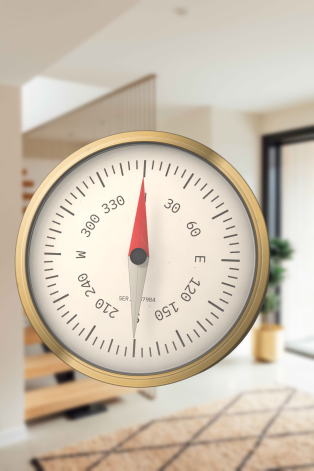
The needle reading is 0,°
